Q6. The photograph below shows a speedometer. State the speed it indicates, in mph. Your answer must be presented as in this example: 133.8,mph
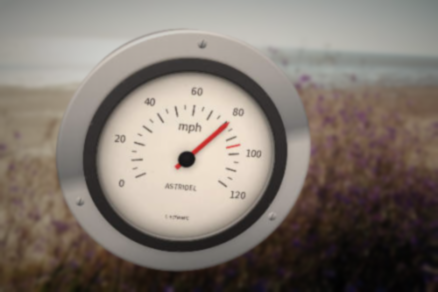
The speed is 80,mph
